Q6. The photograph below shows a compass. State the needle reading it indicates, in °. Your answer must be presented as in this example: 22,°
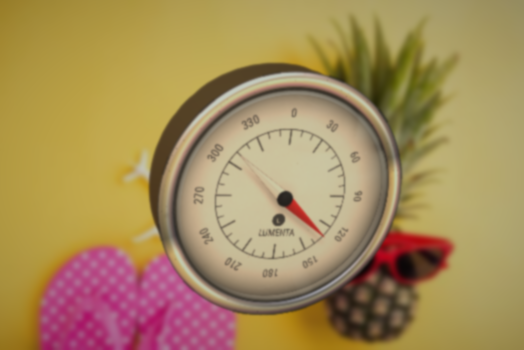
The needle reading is 130,°
